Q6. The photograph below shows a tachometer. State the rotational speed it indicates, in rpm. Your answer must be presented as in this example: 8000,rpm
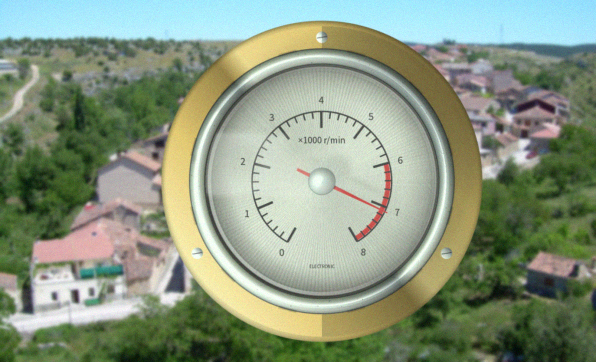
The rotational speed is 7100,rpm
